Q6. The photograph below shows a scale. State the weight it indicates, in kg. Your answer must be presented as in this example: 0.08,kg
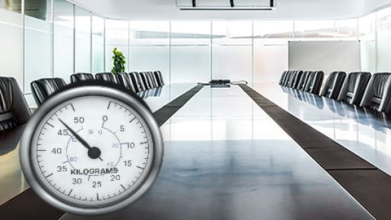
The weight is 47,kg
